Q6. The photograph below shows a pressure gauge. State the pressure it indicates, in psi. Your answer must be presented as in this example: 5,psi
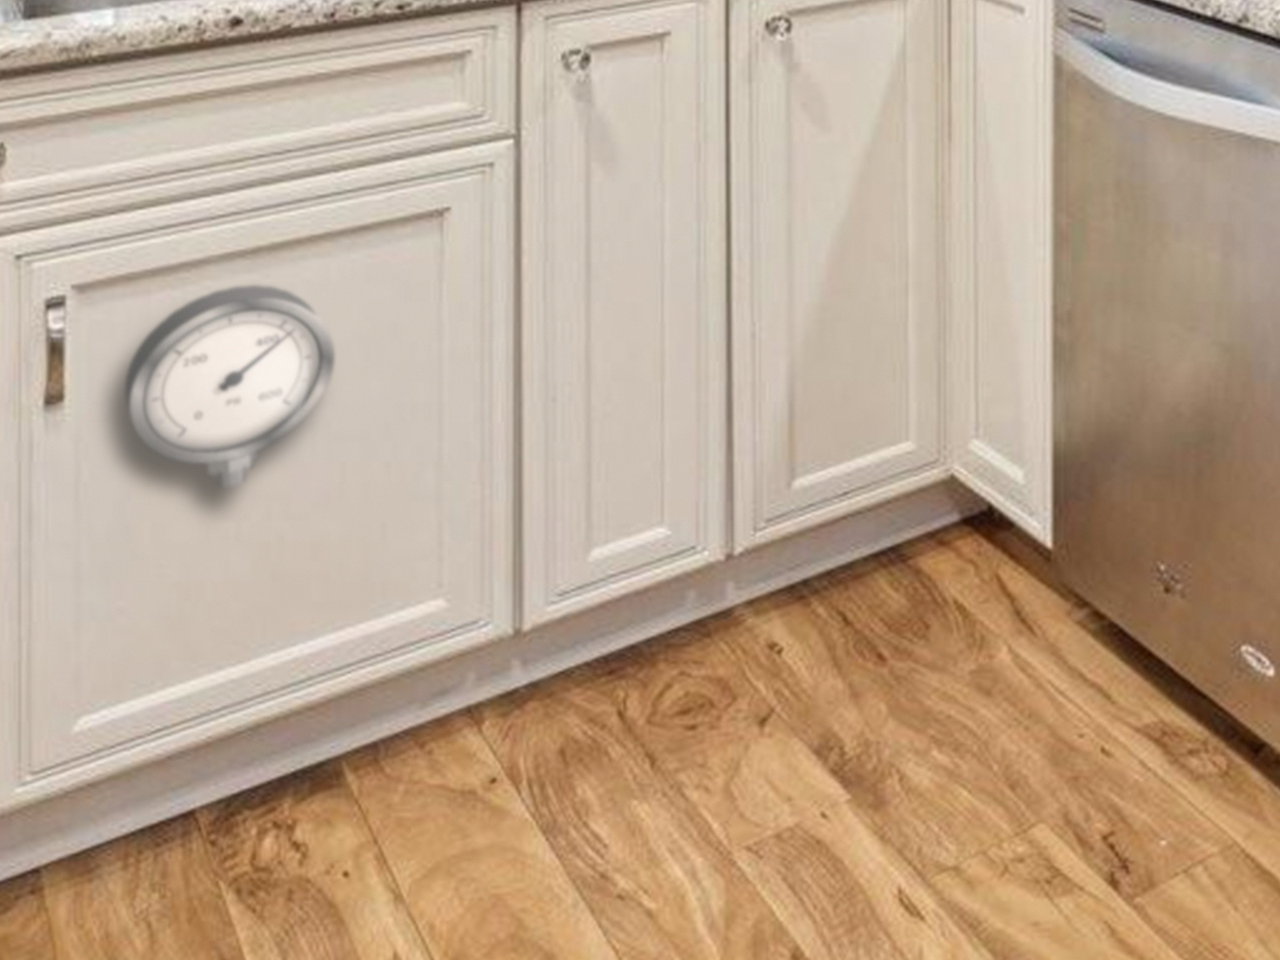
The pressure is 425,psi
